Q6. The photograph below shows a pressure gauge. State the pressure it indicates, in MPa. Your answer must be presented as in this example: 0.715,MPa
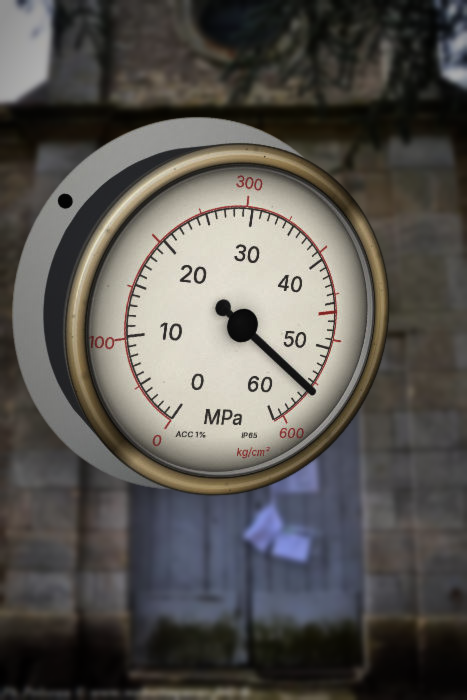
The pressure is 55,MPa
